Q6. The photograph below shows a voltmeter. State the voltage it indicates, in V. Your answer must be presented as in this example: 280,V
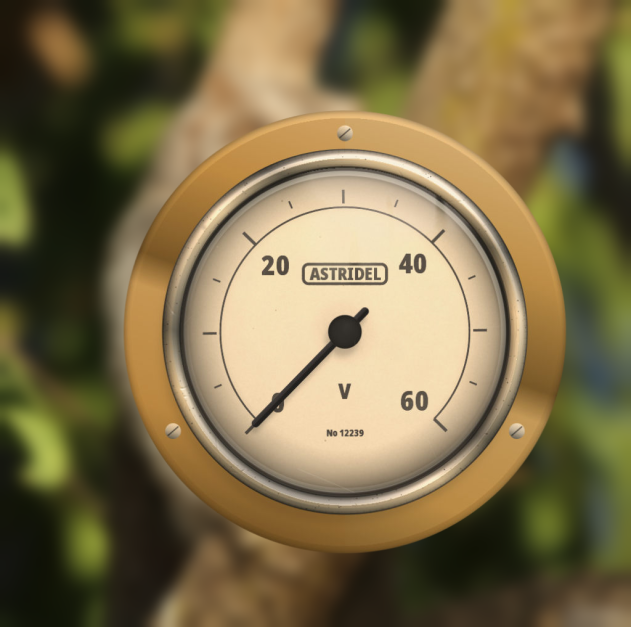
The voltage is 0,V
